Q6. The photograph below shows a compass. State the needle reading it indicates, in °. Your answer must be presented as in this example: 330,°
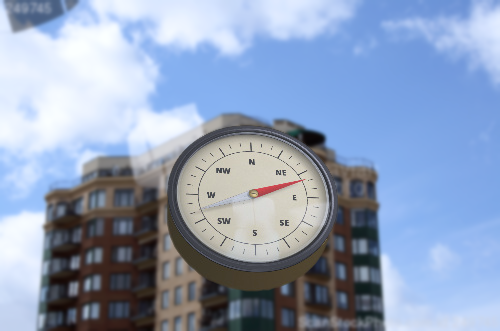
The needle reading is 70,°
